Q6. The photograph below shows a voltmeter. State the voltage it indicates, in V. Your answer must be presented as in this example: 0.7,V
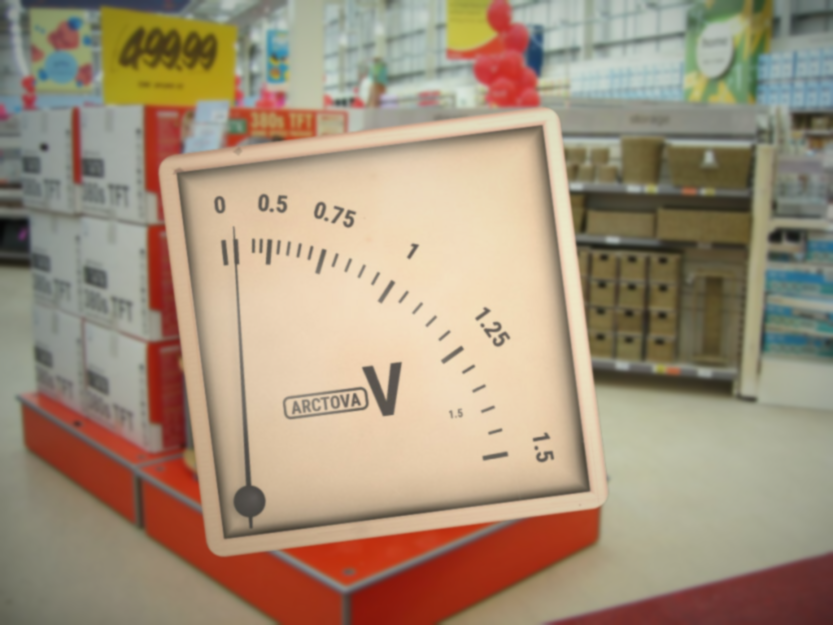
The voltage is 0.25,V
